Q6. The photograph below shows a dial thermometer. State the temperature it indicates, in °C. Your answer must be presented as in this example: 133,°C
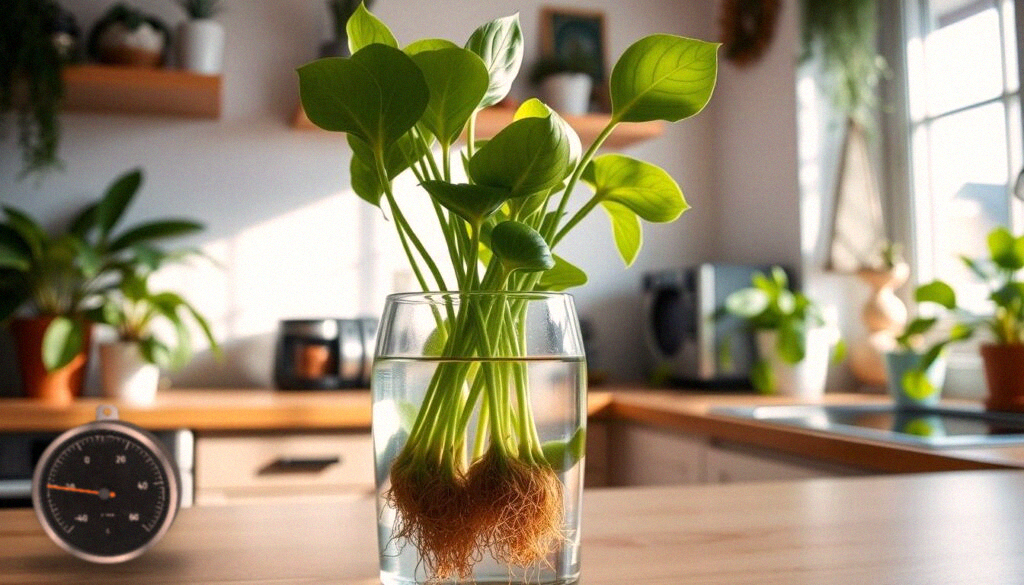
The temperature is -20,°C
